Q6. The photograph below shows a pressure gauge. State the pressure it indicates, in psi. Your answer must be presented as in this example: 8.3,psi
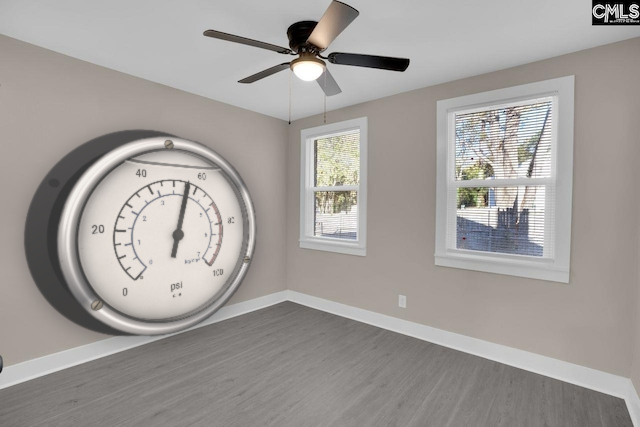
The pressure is 55,psi
